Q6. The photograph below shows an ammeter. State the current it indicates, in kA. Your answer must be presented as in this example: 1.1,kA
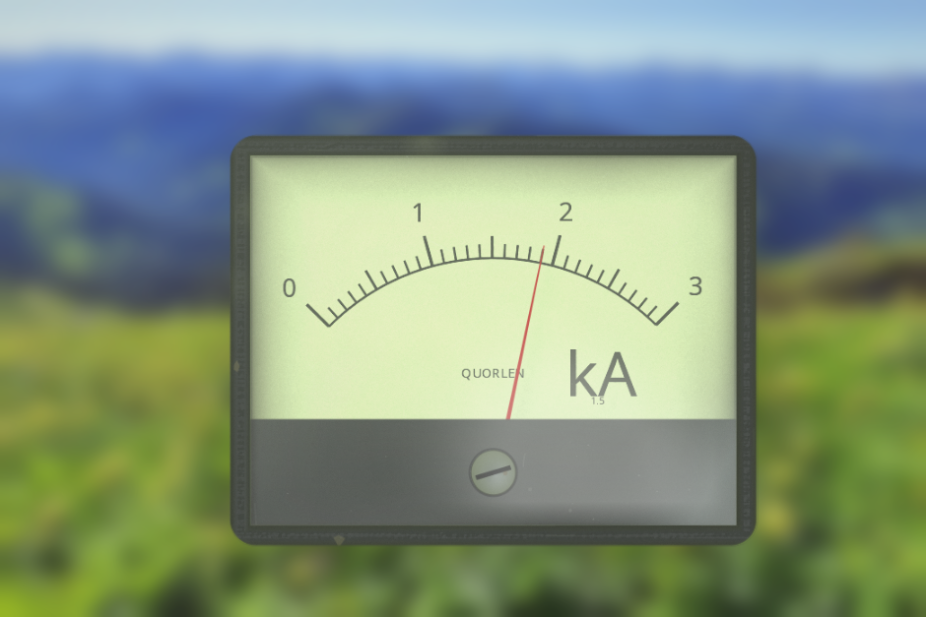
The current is 1.9,kA
